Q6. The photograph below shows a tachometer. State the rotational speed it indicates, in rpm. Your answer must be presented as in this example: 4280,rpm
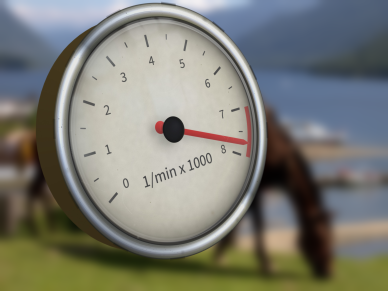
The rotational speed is 7750,rpm
